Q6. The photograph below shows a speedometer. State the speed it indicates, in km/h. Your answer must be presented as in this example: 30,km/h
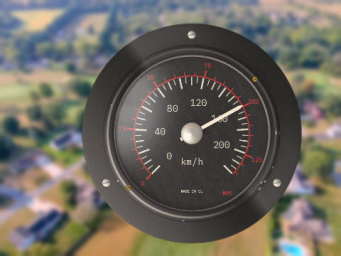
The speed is 160,km/h
